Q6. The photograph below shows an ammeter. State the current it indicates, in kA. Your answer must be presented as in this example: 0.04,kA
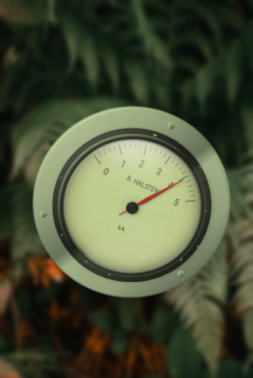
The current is 4,kA
